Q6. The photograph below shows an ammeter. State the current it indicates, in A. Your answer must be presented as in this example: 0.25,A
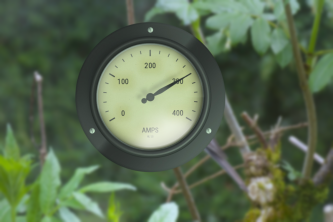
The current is 300,A
